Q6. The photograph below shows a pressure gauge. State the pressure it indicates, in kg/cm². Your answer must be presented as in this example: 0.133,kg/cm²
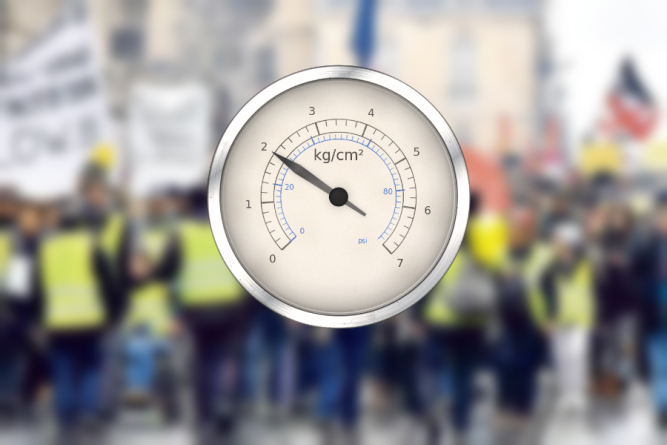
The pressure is 2,kg/cm²
